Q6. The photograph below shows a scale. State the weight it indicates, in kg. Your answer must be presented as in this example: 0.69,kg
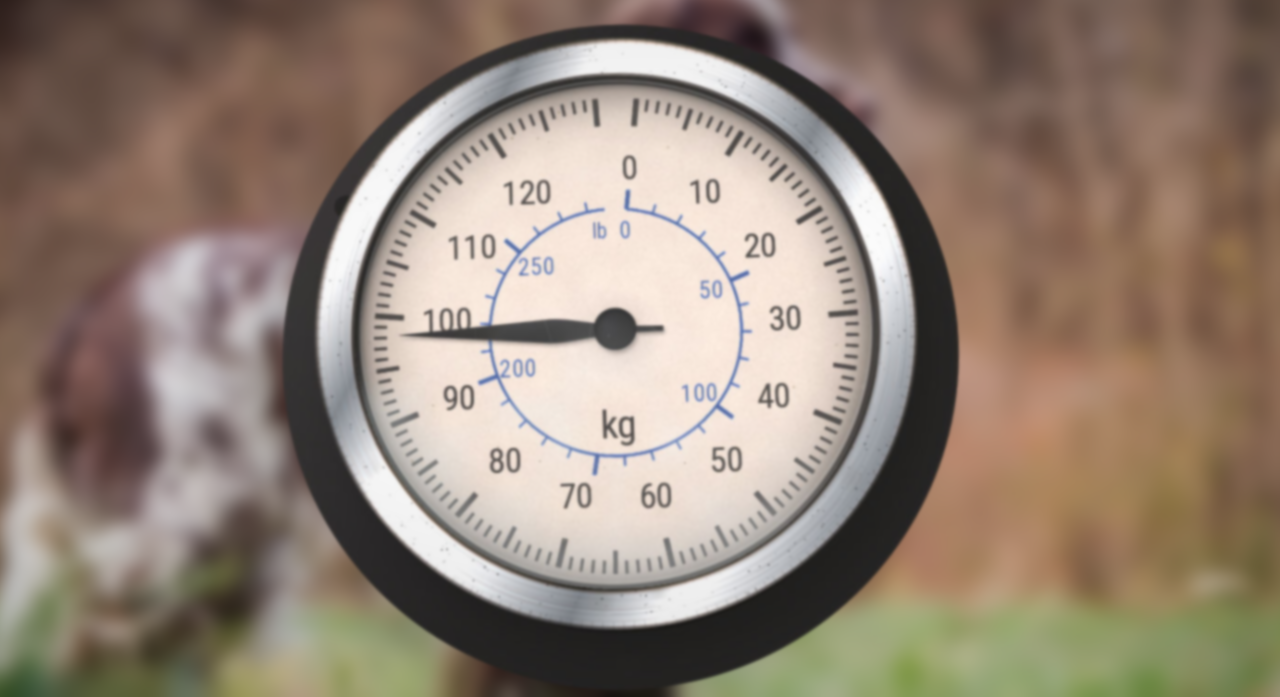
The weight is 98,kg
